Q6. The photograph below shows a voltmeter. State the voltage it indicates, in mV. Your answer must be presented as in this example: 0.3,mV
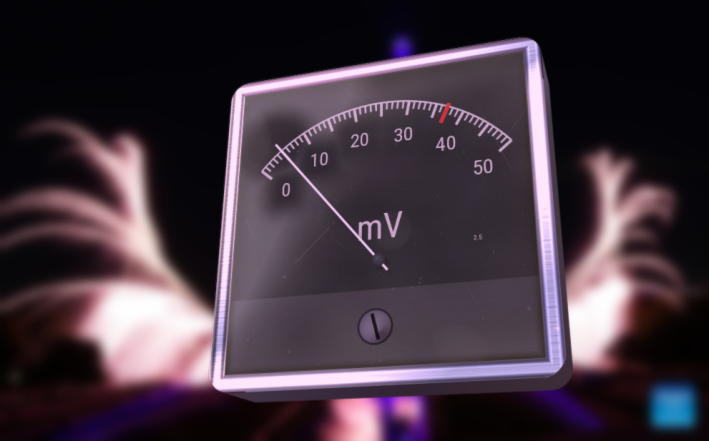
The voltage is 5,mV
